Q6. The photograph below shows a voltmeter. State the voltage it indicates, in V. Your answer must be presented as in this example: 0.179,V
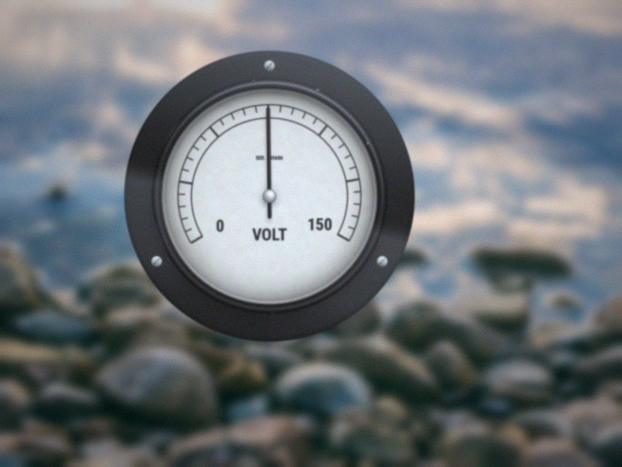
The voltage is 75,V
